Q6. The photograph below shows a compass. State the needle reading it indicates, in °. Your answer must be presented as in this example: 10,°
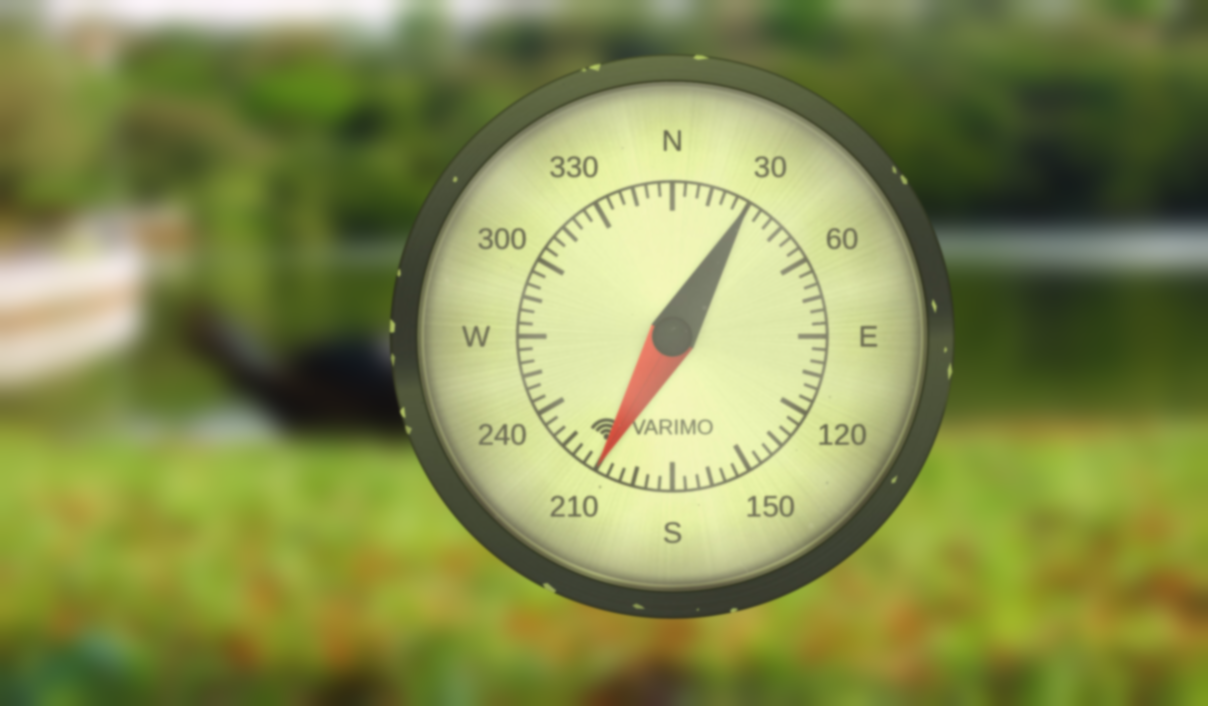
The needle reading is 210,°
